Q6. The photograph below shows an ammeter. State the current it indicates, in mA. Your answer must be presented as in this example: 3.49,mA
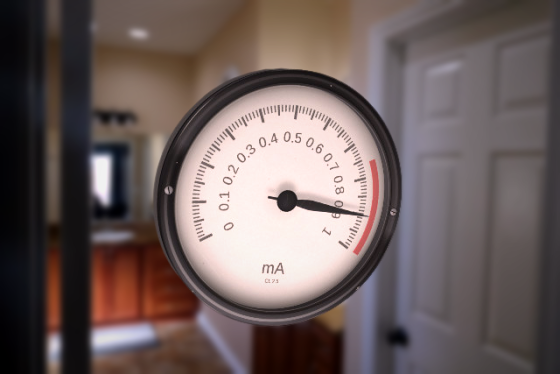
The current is 0.9,mA
